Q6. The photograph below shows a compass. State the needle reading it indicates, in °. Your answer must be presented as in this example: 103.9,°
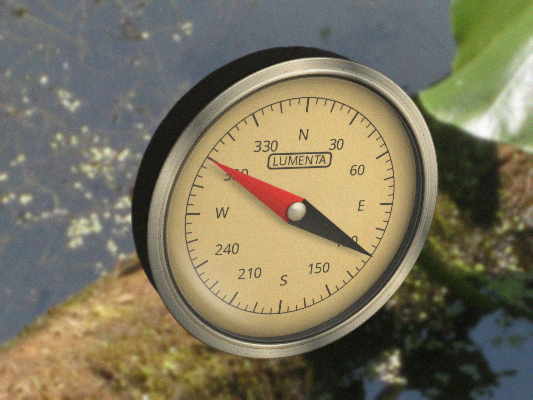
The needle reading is 300,°
